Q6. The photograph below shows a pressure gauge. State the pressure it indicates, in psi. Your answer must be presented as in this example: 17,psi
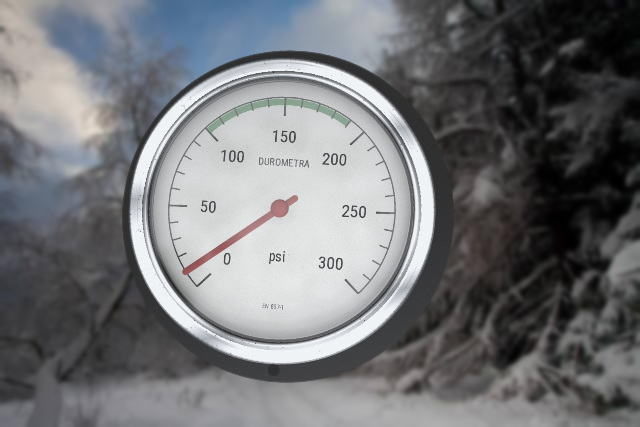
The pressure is 10,psi
